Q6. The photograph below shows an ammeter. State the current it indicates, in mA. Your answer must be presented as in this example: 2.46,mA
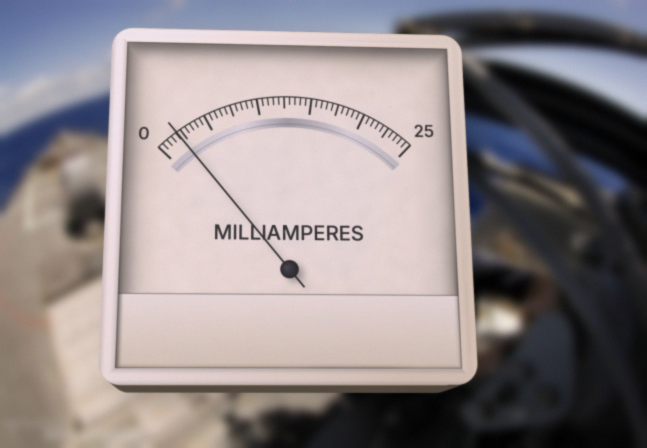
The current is 2,mA
